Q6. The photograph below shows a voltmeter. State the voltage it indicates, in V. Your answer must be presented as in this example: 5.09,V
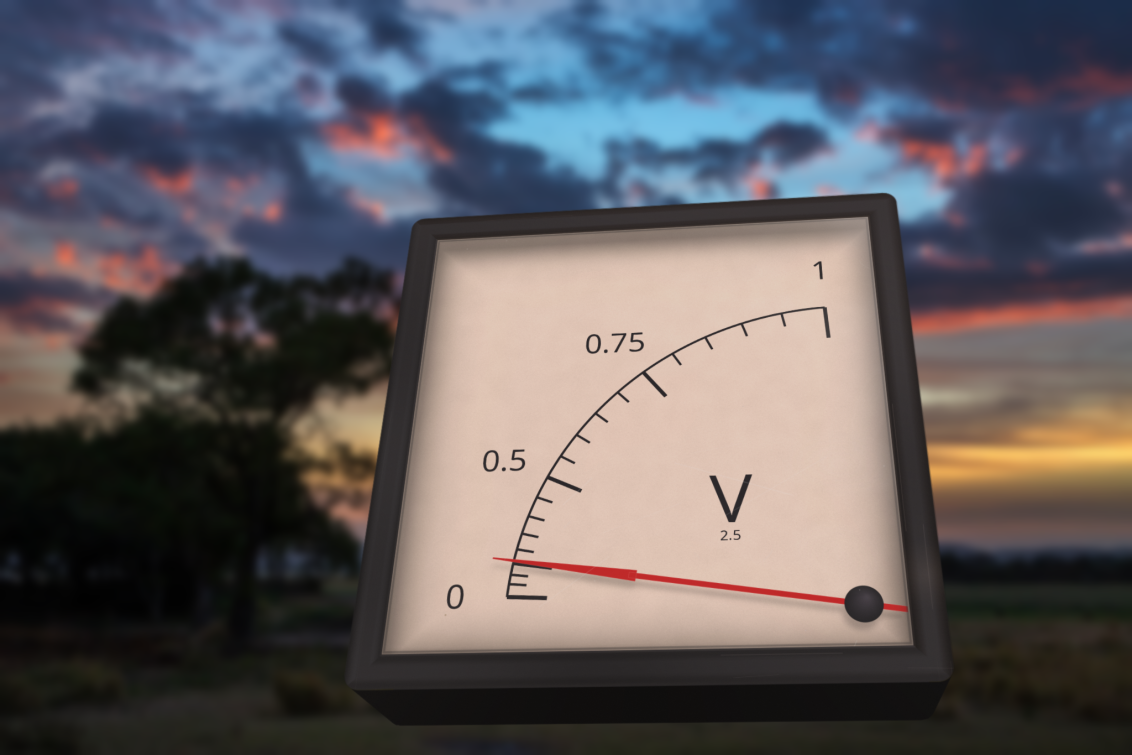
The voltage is 0.25,V
